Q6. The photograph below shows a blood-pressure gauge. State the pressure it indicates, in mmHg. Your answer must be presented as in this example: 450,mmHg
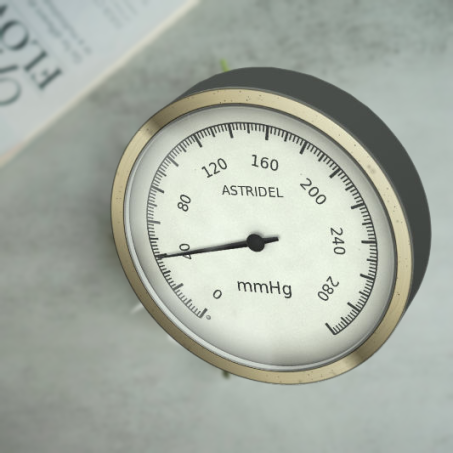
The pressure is 40,mmHg
